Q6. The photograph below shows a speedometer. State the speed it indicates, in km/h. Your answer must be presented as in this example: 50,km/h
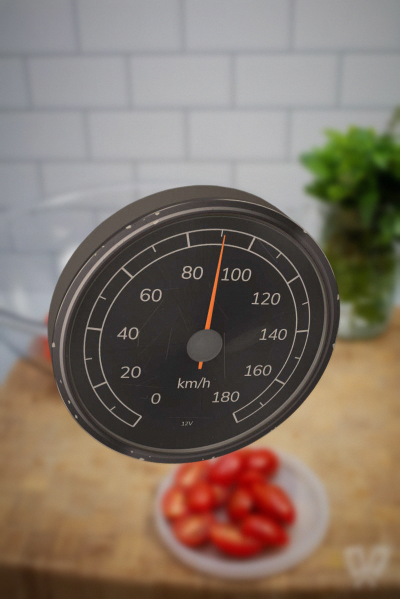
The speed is 90,km/h
